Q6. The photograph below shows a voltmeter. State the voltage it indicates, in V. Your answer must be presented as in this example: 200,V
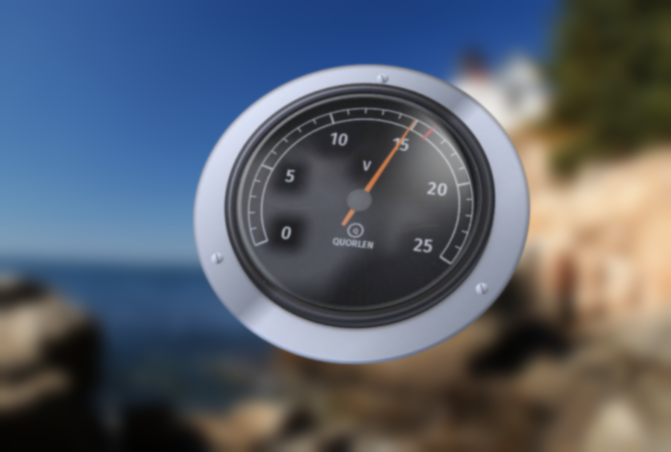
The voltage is 15,V
